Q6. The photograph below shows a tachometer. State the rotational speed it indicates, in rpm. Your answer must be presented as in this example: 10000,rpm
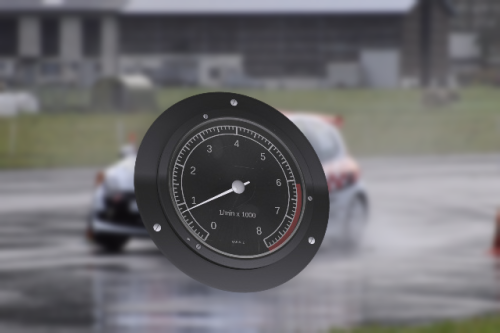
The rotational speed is 800,rpm
